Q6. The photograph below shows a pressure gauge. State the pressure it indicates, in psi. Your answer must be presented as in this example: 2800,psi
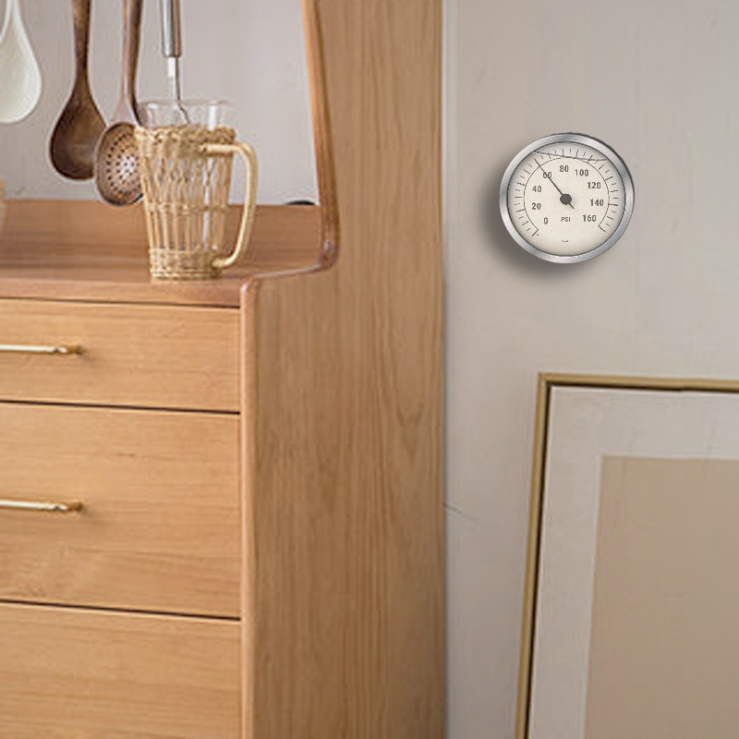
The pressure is 60,psi
